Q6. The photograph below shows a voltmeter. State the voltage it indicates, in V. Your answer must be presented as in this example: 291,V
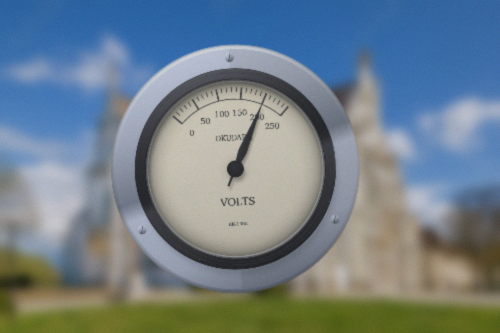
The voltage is 200,V
